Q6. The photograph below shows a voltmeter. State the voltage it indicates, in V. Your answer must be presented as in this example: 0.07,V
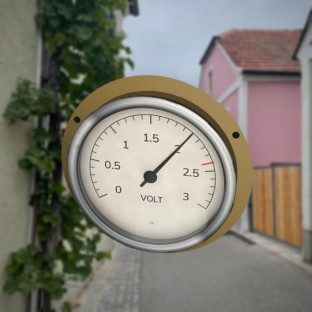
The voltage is 2,V
